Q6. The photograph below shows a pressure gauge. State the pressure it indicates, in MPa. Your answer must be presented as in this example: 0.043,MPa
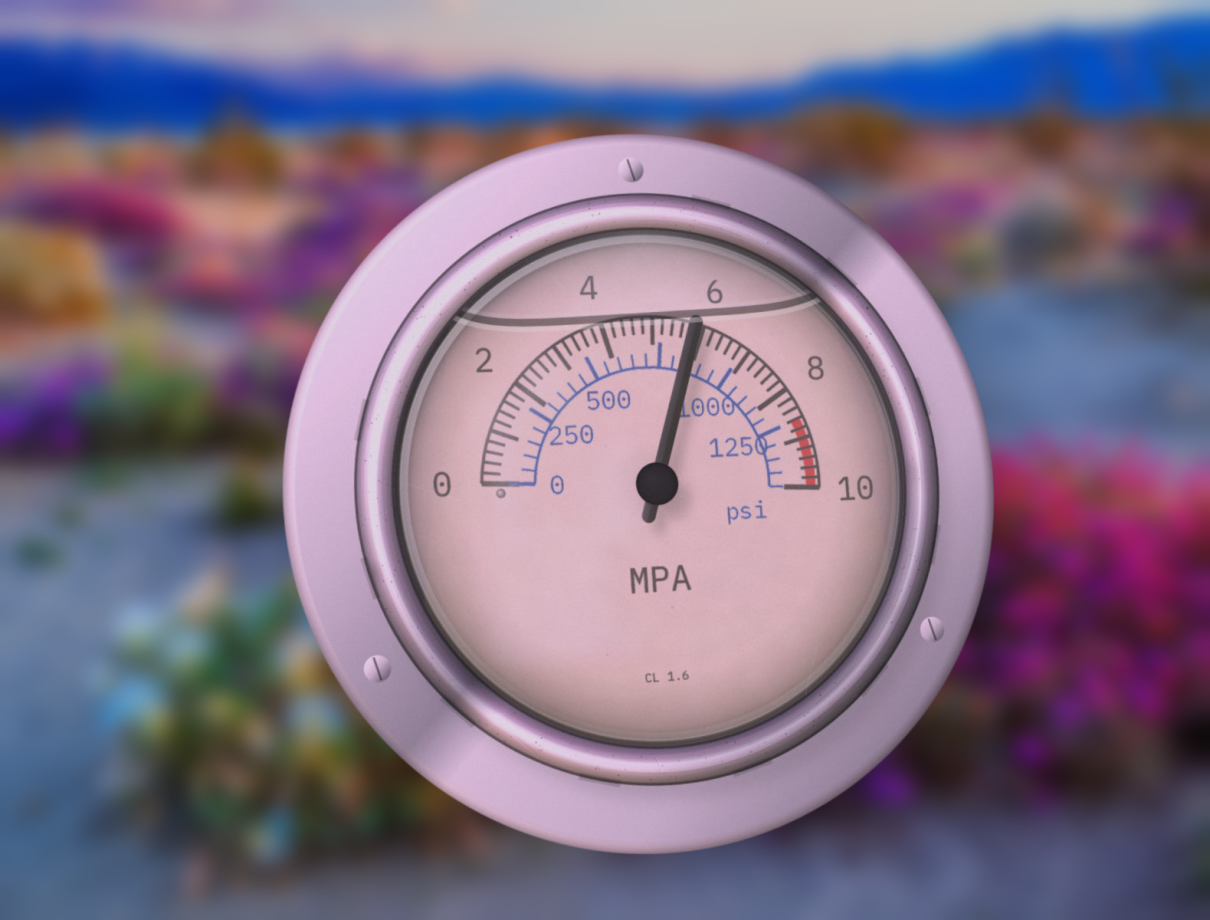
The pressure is 5.8,MPa
